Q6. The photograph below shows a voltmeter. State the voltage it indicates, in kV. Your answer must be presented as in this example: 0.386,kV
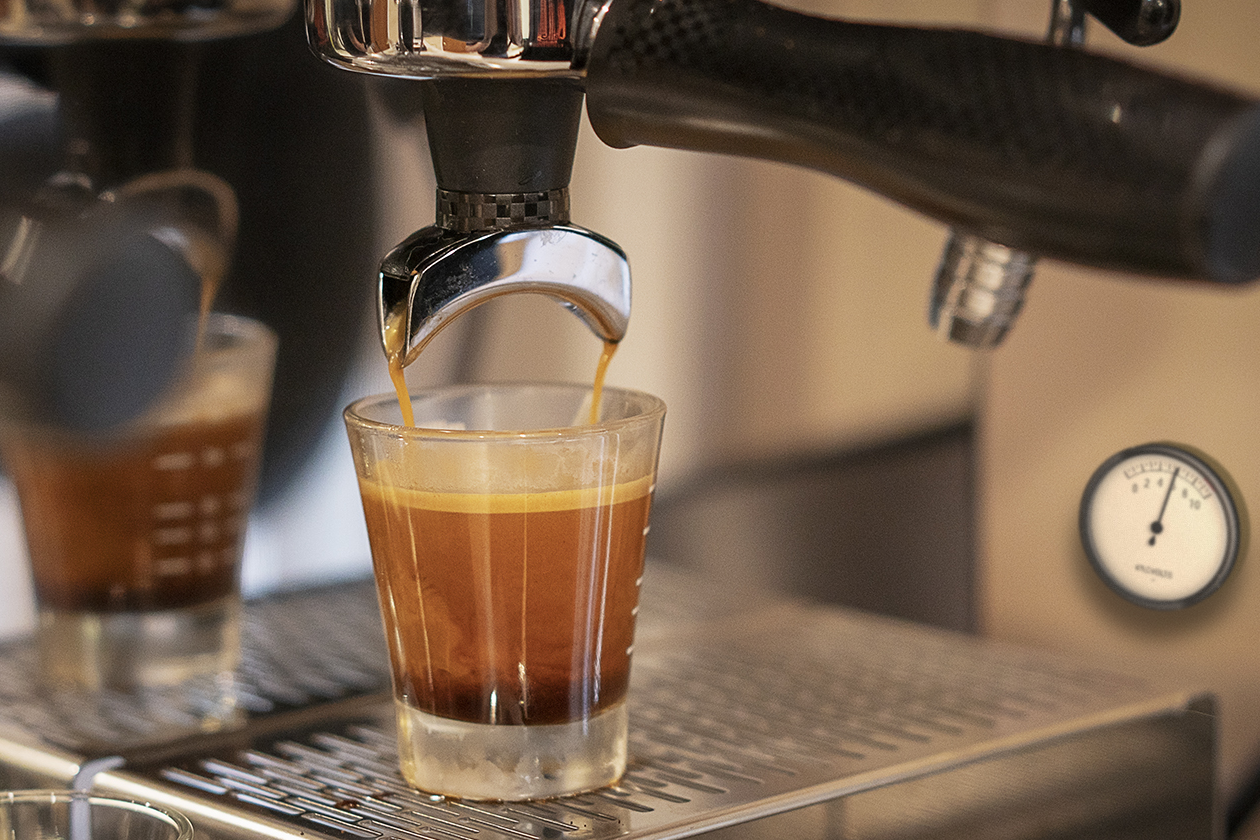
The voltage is 6,kV
